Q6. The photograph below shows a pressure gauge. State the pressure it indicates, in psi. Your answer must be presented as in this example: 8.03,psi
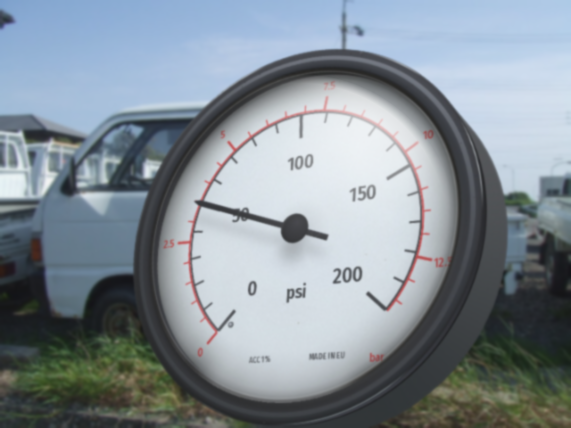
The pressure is 50,psi
